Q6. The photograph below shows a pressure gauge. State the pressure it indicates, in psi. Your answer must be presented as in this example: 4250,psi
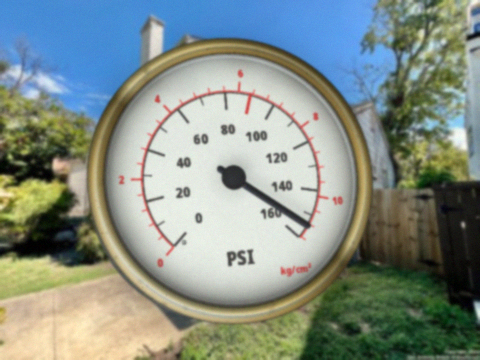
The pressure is 155,psi
